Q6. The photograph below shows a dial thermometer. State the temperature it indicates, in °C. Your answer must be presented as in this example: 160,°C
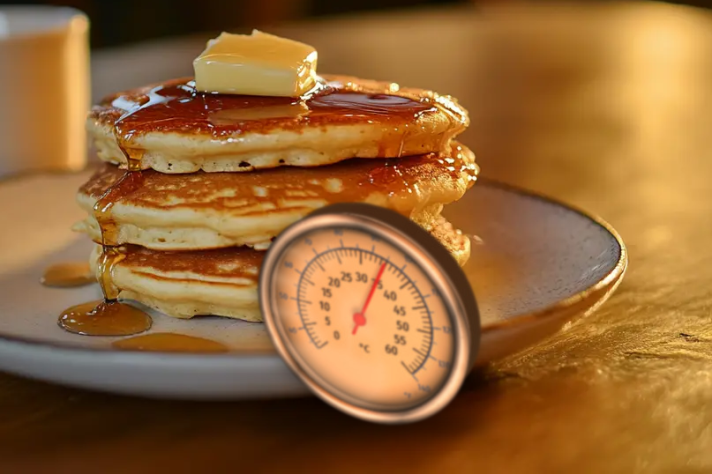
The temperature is 35,°C
